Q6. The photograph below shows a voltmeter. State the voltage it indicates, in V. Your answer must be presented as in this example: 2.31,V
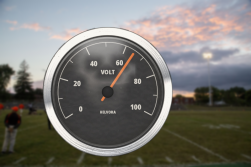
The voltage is 65,V
